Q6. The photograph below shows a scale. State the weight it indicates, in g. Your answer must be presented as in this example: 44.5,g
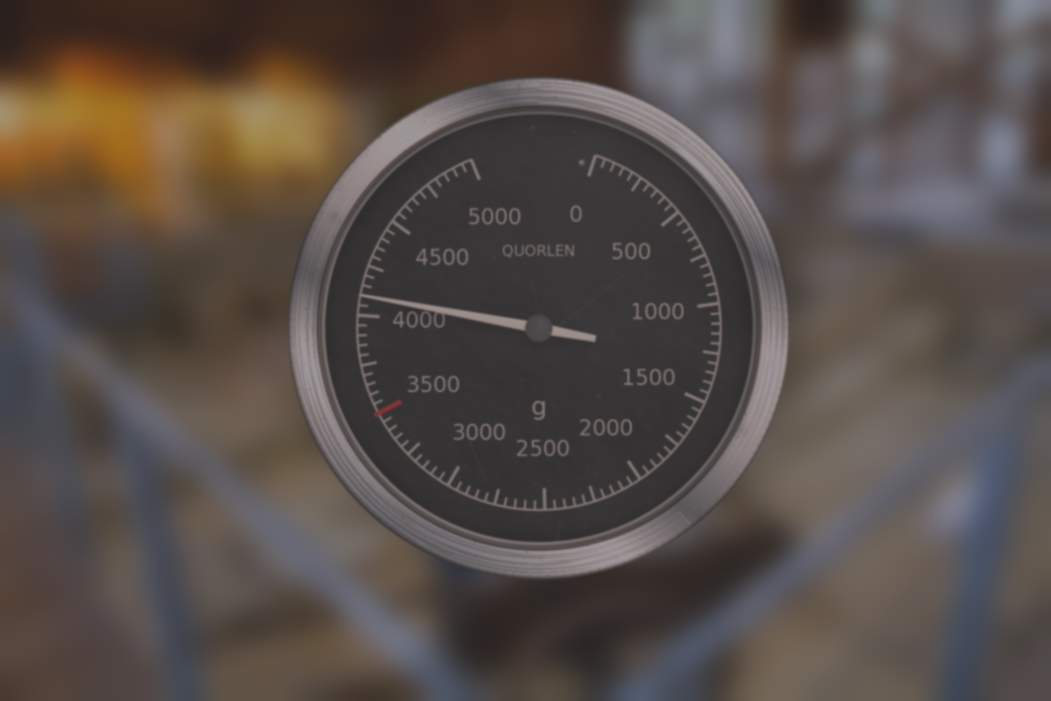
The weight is 4100,g
